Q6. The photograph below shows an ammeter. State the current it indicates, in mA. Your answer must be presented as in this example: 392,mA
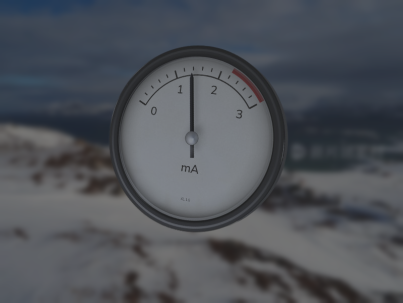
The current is 1.4,mA
